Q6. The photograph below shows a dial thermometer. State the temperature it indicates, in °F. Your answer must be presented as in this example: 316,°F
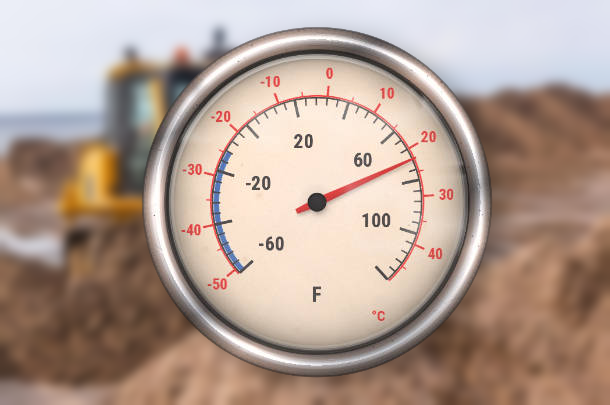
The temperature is 72,°F
